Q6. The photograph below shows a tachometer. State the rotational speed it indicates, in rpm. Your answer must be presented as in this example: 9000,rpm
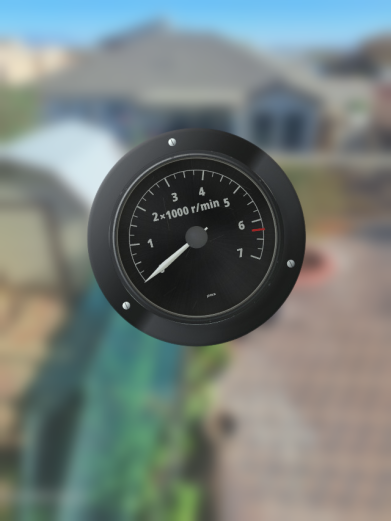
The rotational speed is 0,rpm
